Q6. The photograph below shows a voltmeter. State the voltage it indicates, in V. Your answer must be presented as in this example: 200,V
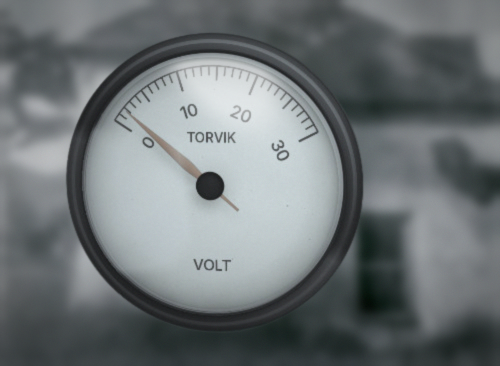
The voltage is 2,V
